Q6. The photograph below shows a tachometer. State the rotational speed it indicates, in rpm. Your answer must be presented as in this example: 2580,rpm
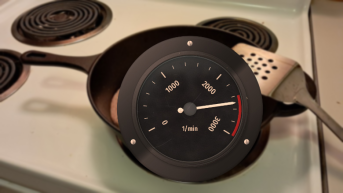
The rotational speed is 2500,rpm
